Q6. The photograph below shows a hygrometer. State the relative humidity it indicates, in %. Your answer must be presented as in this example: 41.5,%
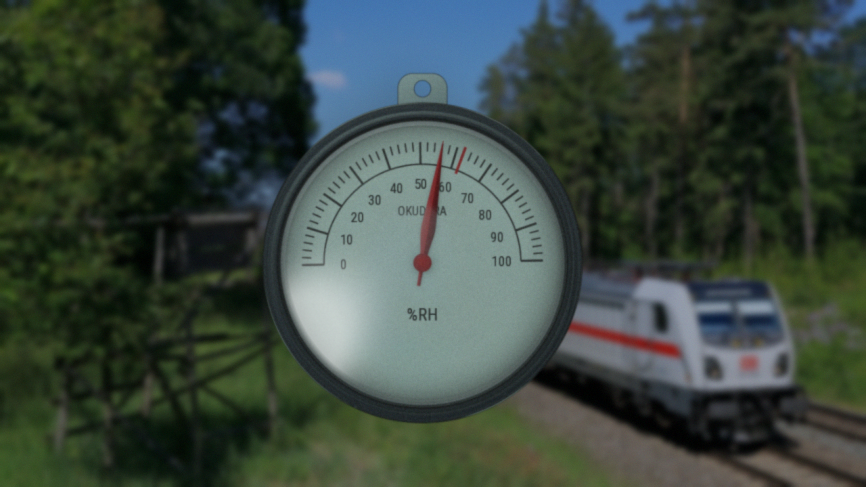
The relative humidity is 56,%
